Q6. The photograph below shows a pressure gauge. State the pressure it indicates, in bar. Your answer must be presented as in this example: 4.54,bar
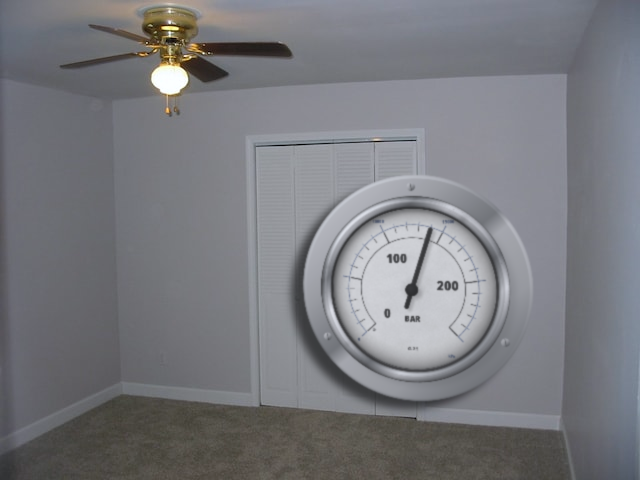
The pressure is 140,bar
